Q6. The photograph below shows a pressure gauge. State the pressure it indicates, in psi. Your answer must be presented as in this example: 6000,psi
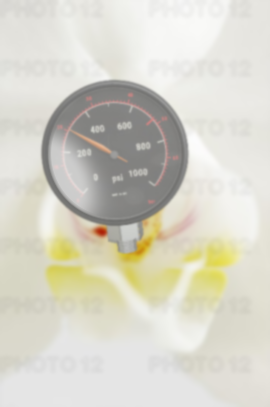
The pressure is 300,psi
